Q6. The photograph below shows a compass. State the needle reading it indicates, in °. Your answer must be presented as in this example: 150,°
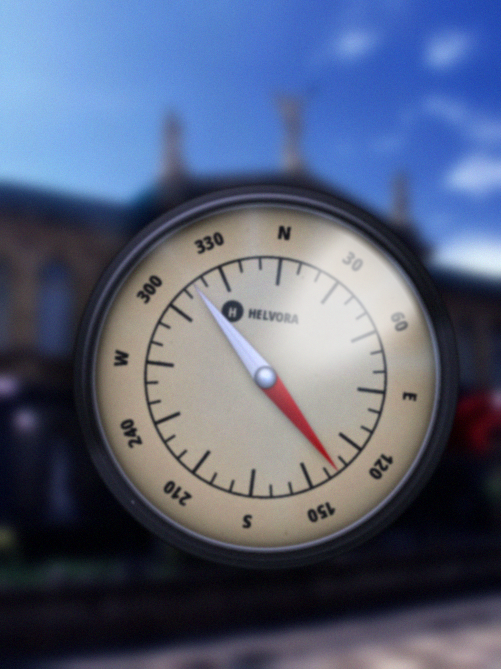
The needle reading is 135,°
